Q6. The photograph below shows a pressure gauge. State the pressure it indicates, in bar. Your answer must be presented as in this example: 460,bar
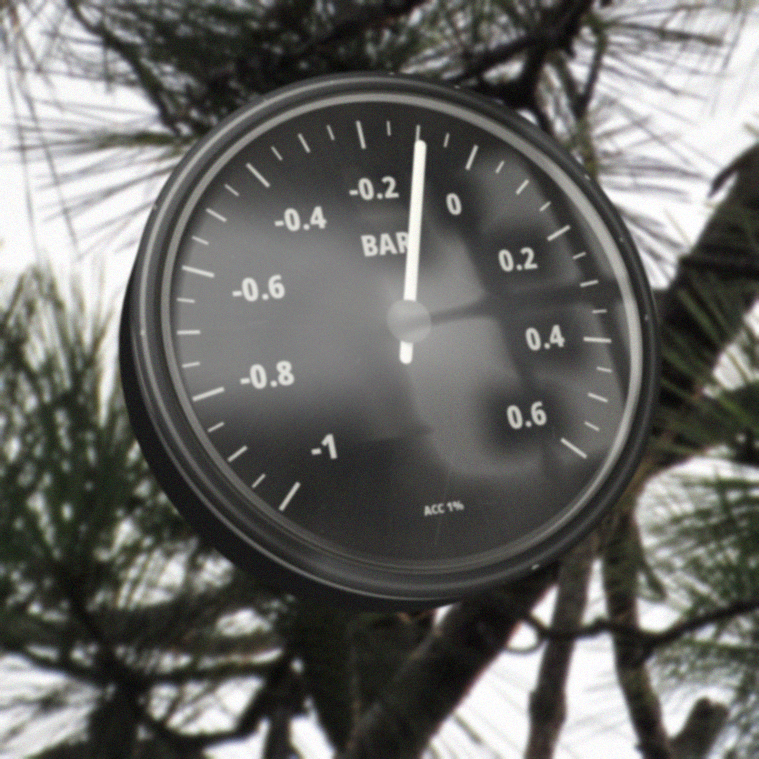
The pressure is -0.1,bar
